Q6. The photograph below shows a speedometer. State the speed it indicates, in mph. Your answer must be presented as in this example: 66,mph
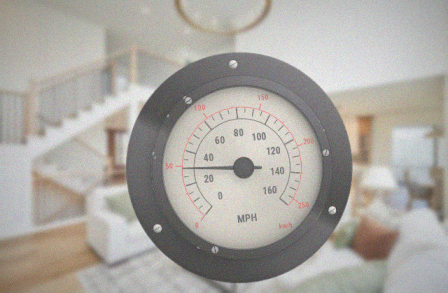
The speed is 30,mph
